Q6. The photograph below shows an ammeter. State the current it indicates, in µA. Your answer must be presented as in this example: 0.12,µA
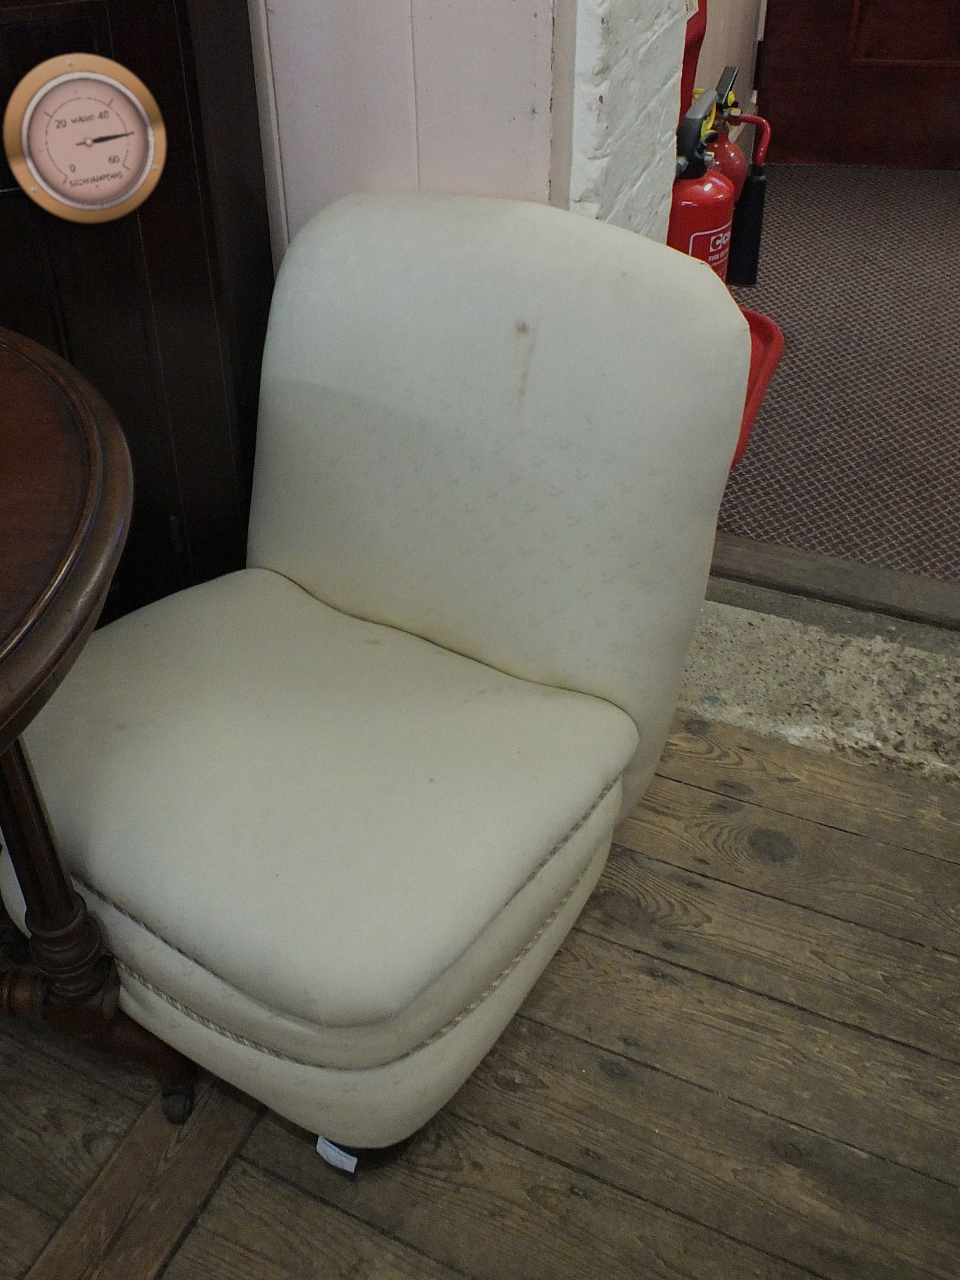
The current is 50,µA
